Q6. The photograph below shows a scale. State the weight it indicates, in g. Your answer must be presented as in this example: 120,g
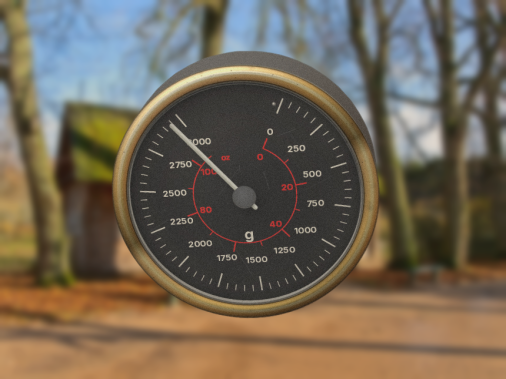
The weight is 2950,g
